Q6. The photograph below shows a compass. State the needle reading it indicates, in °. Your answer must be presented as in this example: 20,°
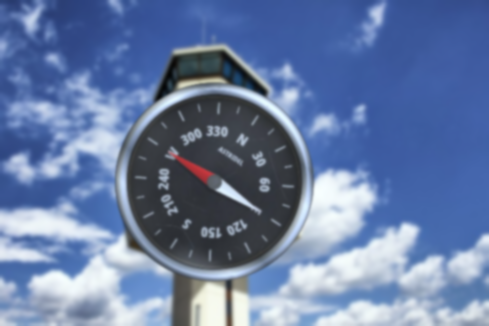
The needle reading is 270,°
